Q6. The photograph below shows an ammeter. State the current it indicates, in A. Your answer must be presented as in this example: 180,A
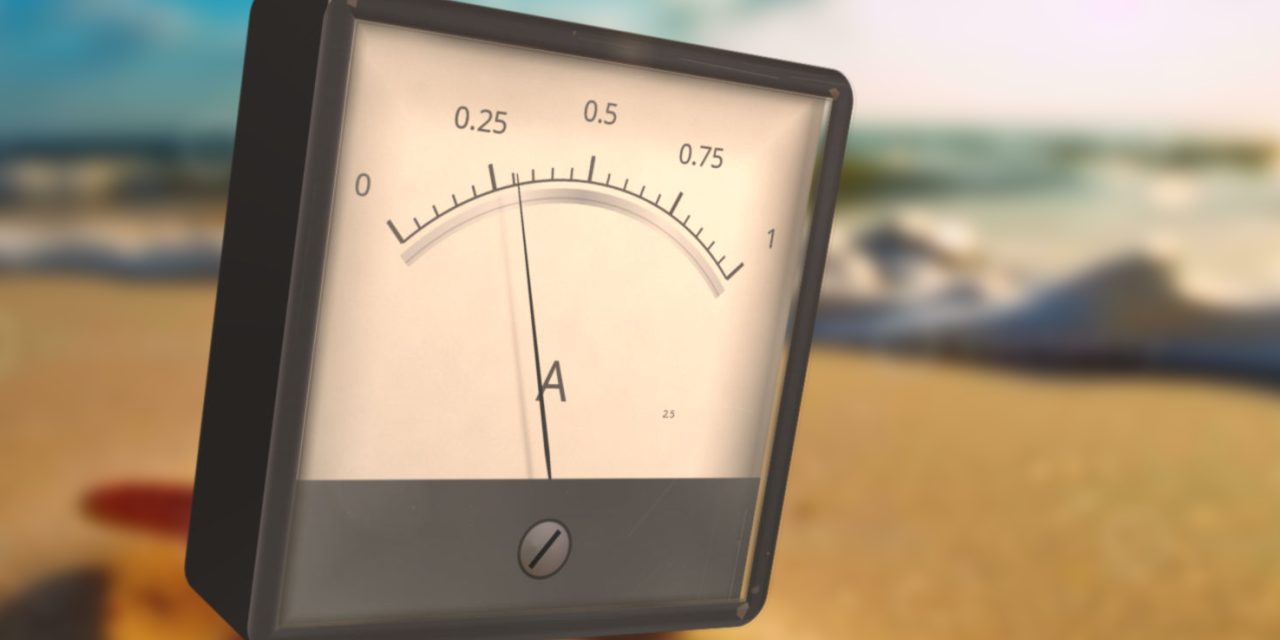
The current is 0.3,A
